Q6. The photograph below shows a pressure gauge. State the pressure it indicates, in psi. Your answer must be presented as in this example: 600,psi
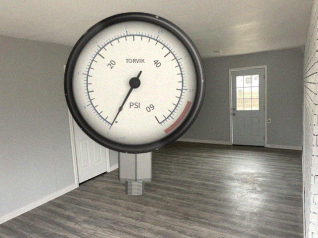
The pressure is 0,psi
